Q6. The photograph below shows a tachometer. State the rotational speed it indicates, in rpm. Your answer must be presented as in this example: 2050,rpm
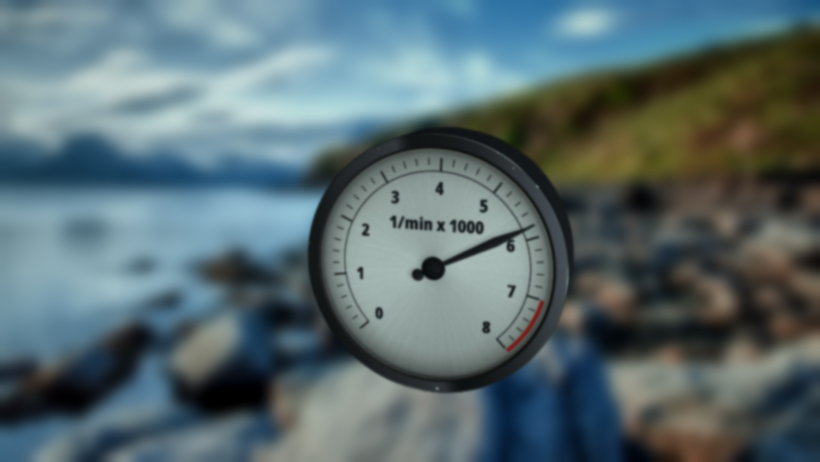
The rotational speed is 5800,rpm
